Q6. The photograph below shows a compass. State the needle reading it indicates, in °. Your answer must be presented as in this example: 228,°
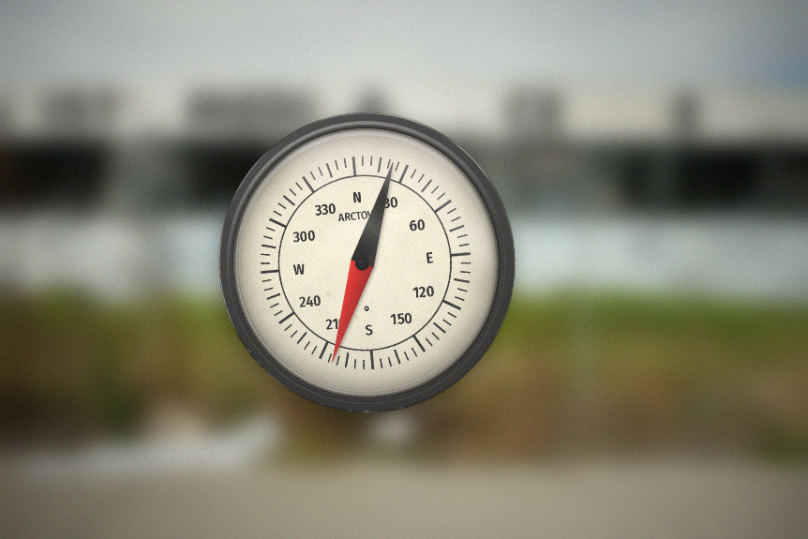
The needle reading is 202.5,°
